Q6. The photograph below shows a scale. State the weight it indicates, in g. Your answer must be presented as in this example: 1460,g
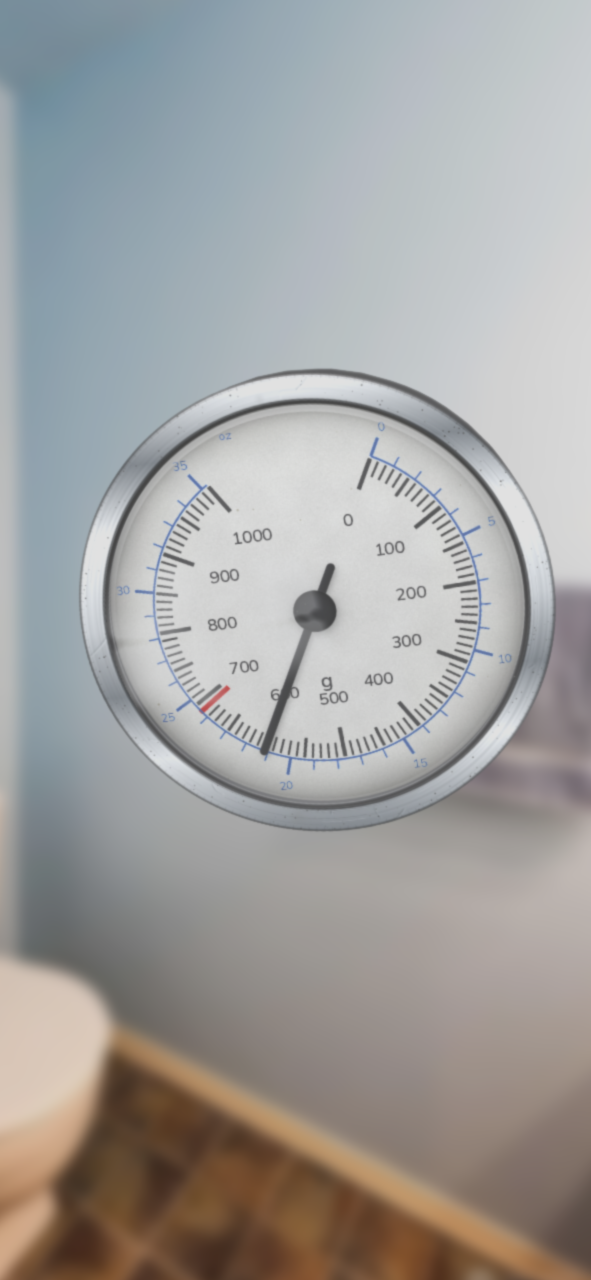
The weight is 600,g
